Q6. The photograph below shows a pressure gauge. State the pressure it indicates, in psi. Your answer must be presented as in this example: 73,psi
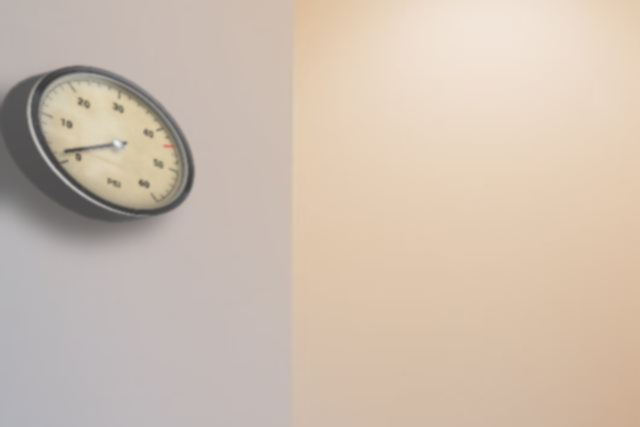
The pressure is 2,psi
